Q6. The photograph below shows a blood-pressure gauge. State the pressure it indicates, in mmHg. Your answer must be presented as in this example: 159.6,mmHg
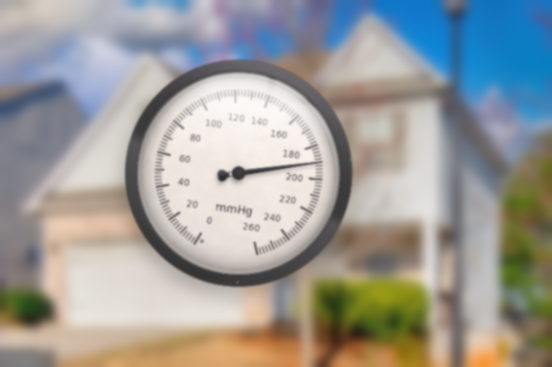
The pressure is 190,mmHg
